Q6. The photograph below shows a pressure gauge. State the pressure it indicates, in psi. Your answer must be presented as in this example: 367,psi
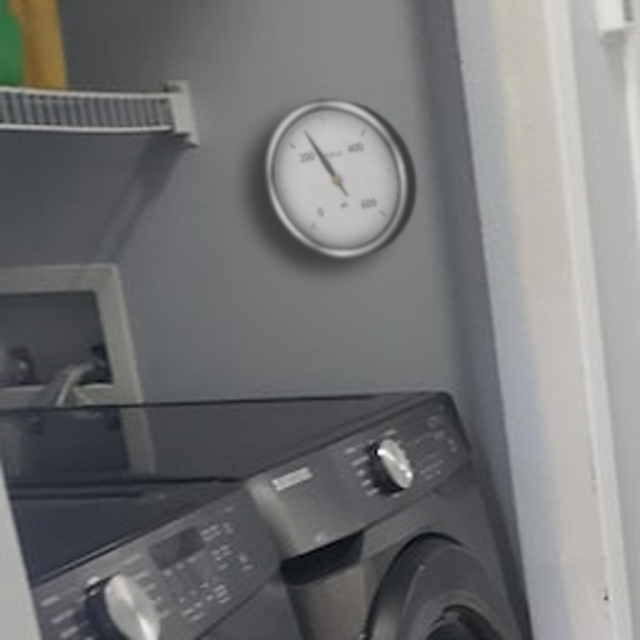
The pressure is 250,psi
